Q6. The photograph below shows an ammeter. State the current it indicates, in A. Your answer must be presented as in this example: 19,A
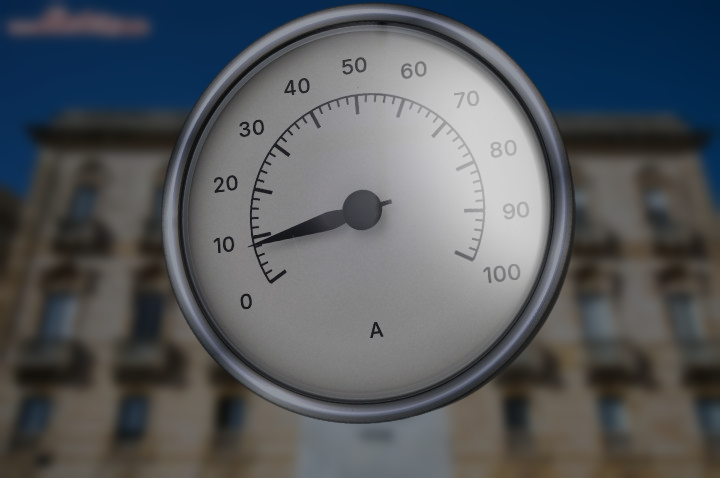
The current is 8,A
